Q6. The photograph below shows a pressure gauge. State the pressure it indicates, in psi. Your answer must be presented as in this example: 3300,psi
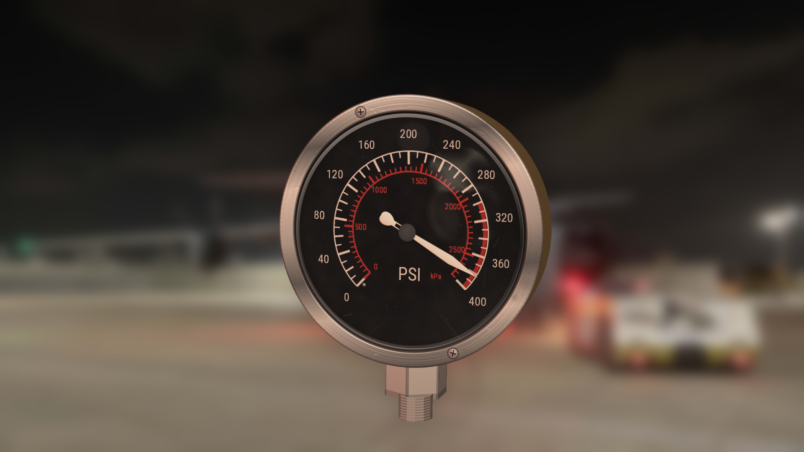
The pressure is 380,psi
